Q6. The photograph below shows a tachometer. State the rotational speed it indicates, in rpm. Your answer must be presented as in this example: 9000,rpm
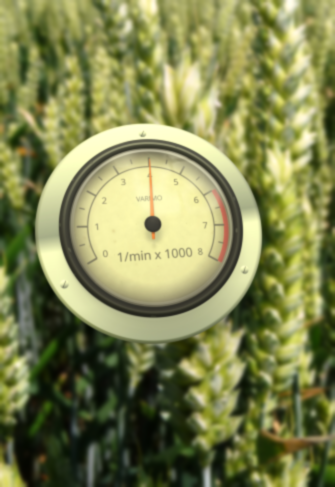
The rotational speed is 4000,rpm
